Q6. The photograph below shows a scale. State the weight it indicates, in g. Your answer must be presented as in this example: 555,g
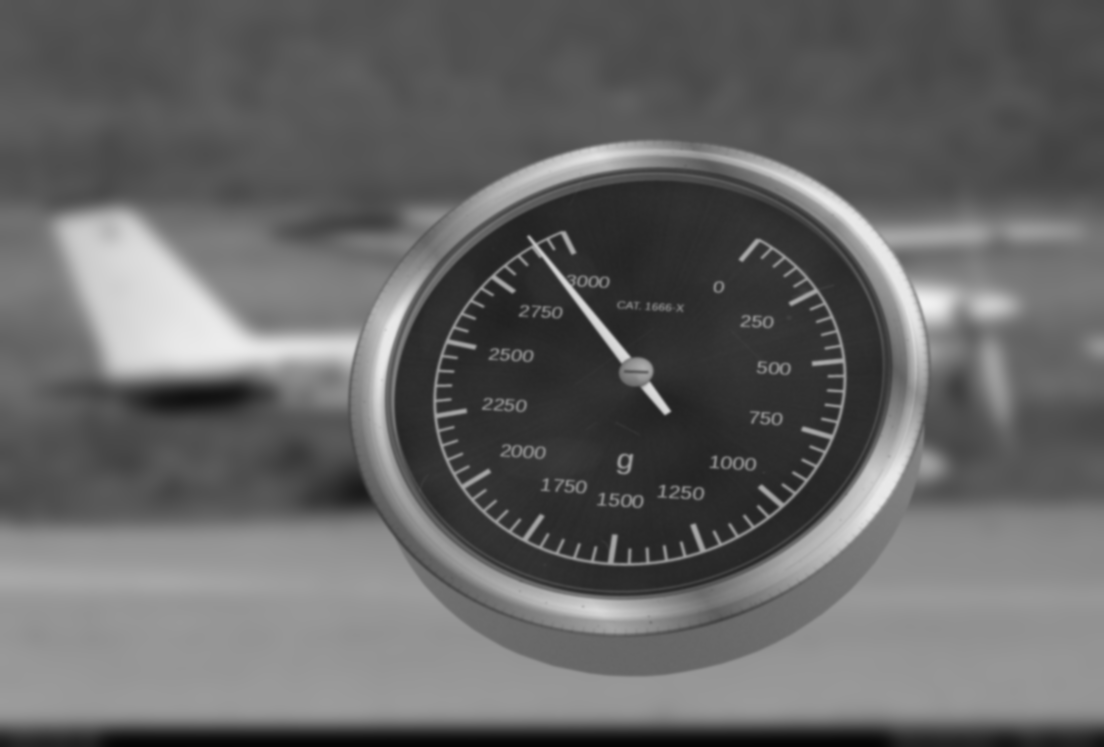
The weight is 2900,g
